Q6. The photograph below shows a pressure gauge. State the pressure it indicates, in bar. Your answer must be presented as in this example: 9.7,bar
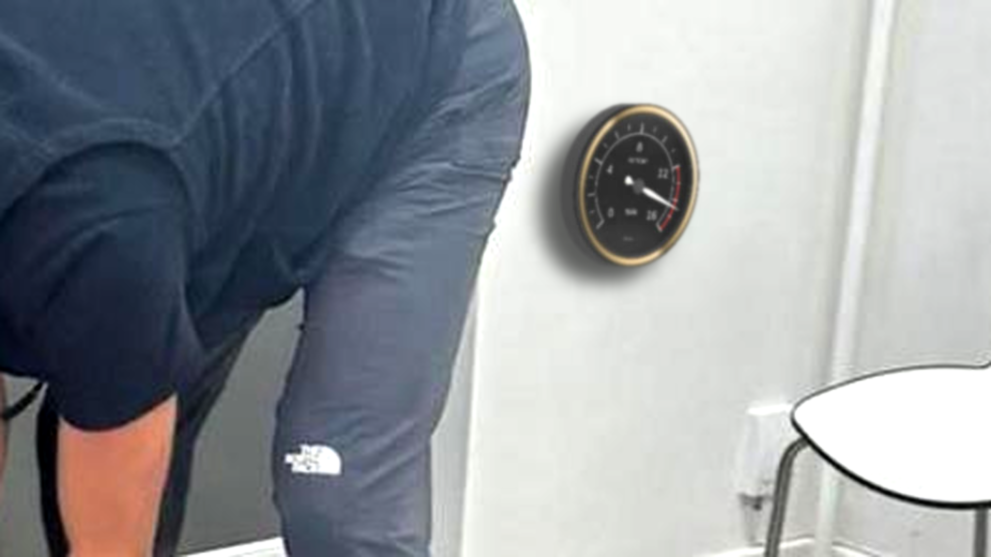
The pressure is 14.5,bar
